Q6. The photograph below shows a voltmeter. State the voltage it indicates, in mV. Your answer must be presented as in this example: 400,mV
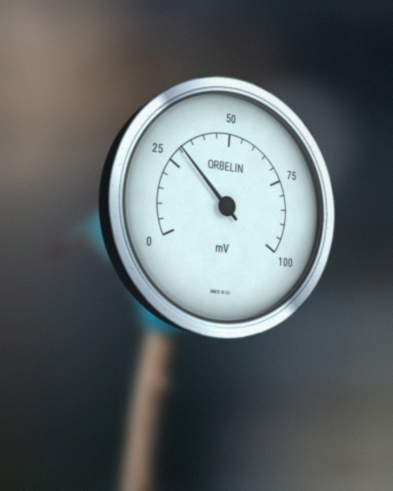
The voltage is 30,mV
